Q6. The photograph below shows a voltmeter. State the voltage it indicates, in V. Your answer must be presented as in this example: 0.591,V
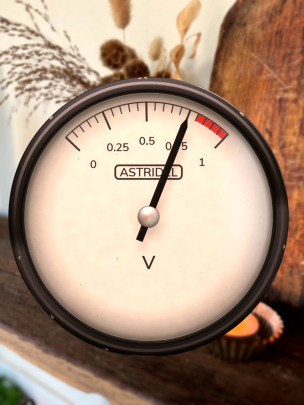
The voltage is 0.75,V
